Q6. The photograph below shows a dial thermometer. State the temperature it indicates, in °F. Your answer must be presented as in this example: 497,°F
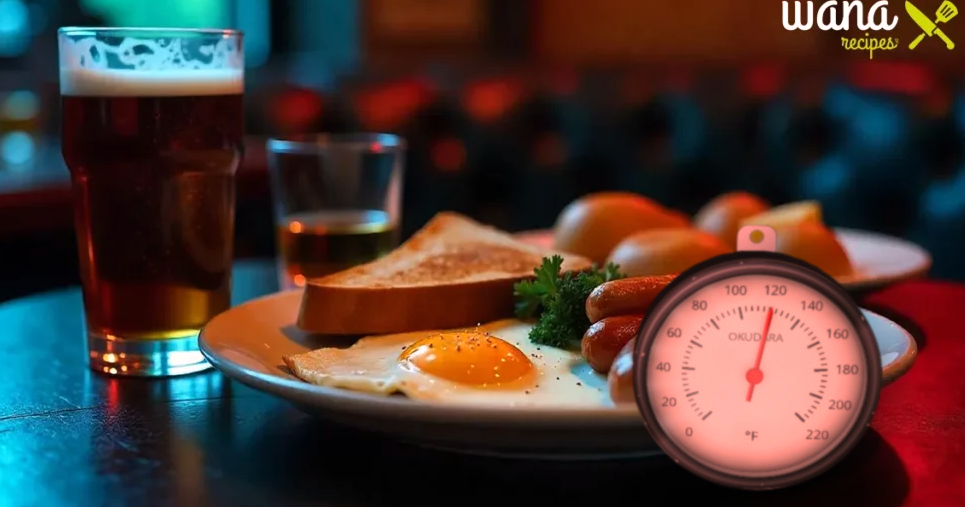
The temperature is 120,°F
